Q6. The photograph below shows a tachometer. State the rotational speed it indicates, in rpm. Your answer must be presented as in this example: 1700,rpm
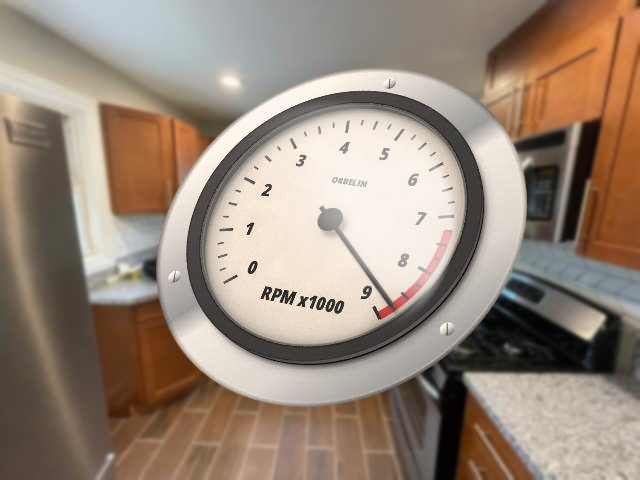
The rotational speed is 8750,rpm
